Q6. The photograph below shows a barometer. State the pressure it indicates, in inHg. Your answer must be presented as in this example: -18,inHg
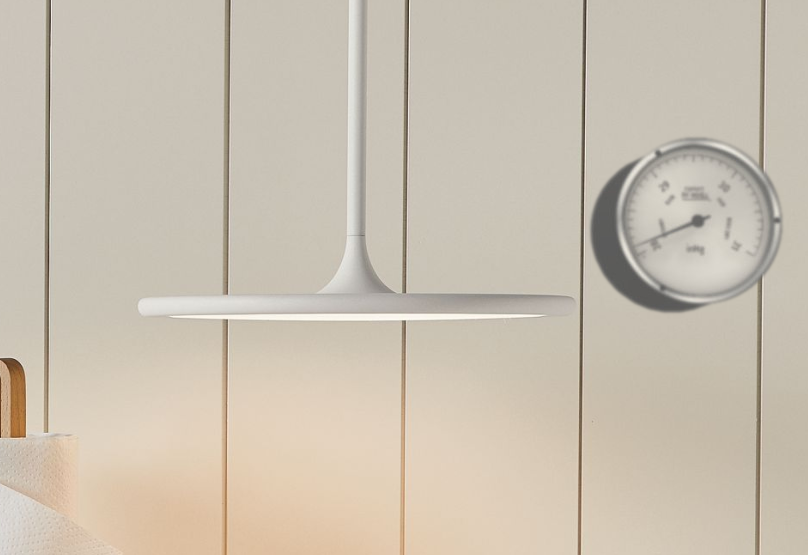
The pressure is 28.1,inHg
